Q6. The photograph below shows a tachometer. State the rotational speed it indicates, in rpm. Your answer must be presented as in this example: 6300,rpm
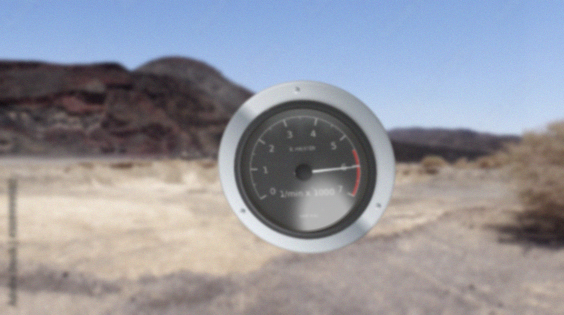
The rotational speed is 6000,rpm
